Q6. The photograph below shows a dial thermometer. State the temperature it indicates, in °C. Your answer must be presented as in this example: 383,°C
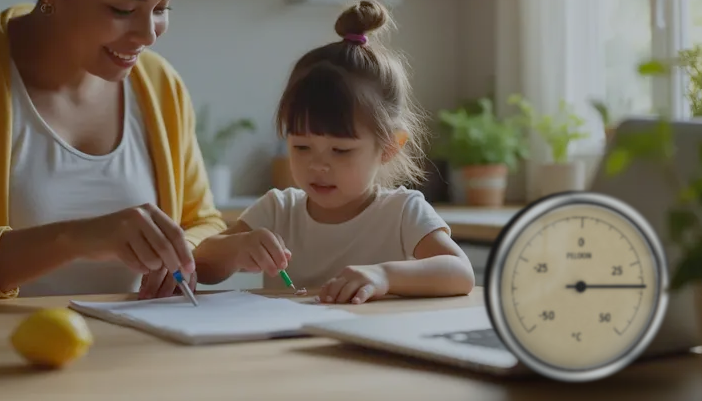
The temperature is 32.5,°C
